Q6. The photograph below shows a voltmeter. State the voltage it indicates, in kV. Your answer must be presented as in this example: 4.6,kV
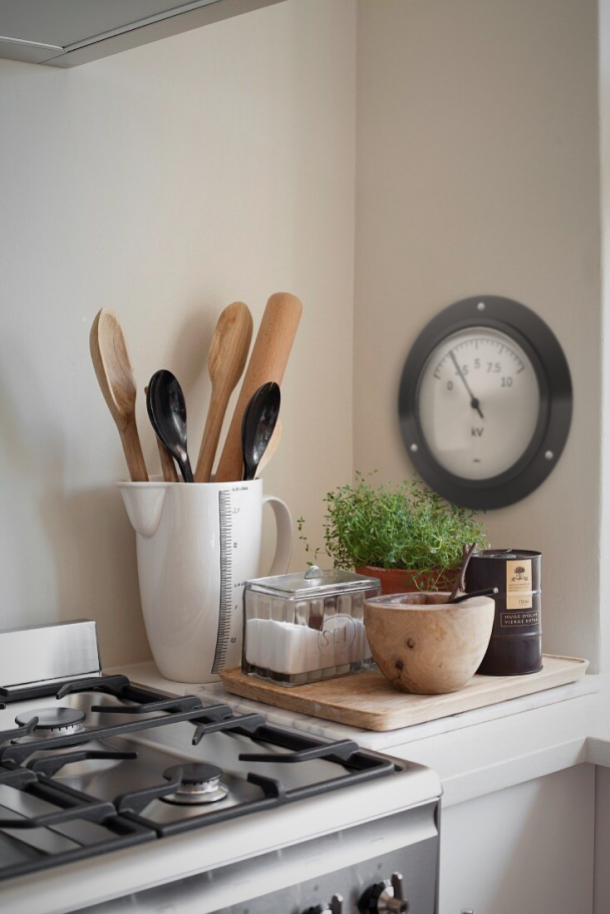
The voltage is 2.5,kV
